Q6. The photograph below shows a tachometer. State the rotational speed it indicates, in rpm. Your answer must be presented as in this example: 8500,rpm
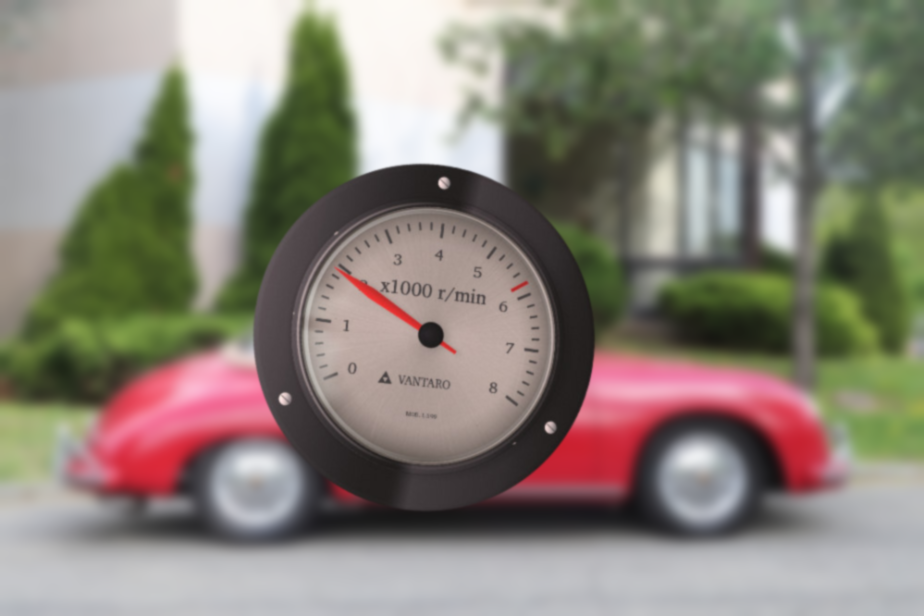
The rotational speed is 1900,rpm
